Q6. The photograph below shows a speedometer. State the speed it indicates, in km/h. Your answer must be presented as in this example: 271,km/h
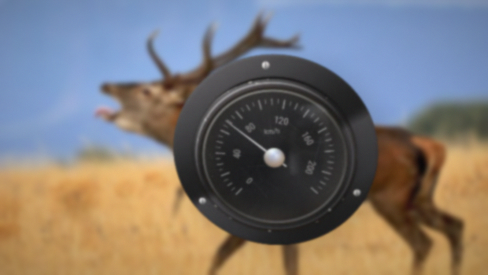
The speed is 70,km/h
